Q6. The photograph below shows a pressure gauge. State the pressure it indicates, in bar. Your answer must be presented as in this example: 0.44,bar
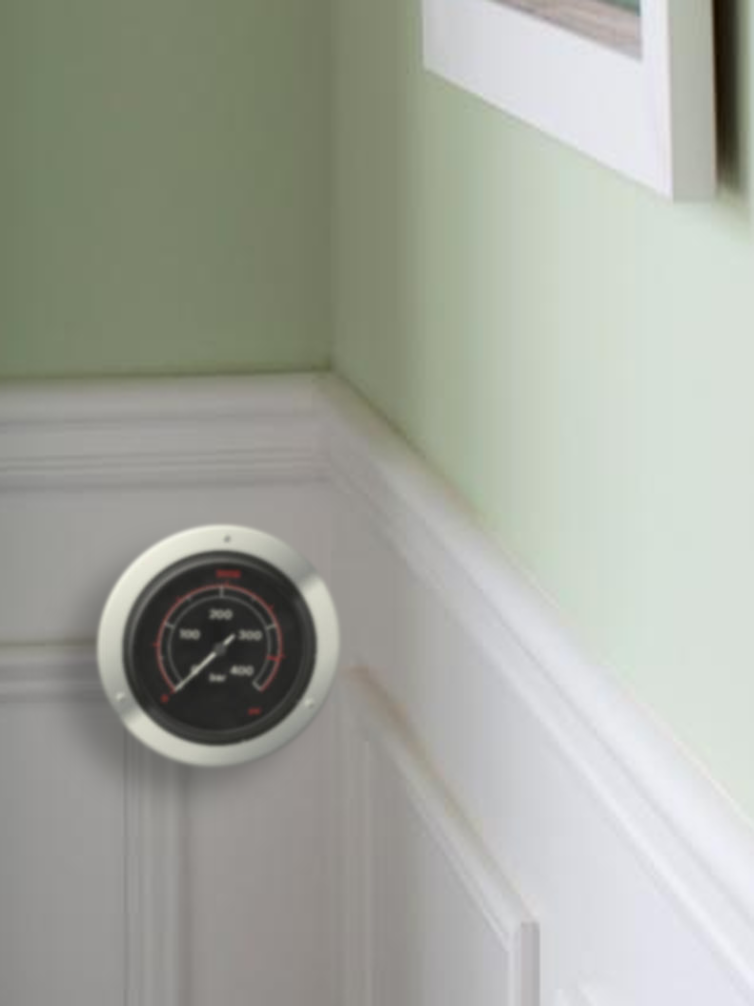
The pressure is 0,bar
